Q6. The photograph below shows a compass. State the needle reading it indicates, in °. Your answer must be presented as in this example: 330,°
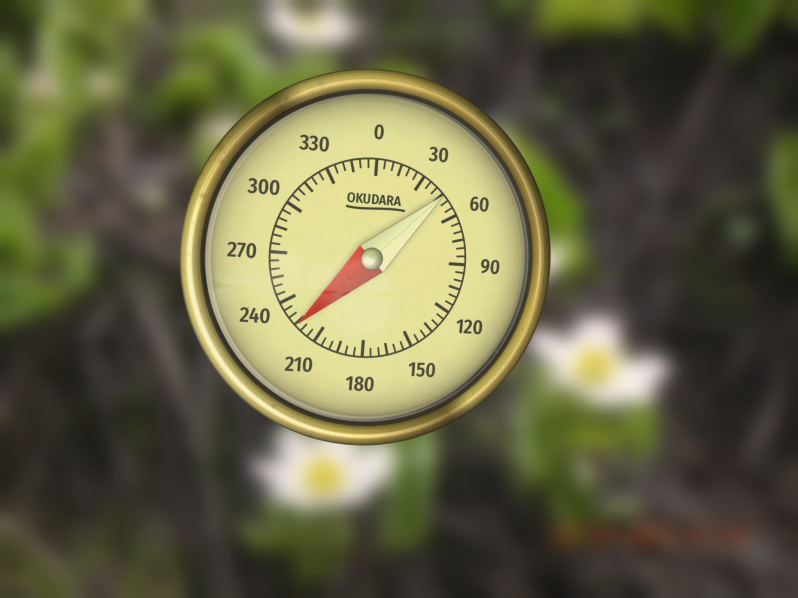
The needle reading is 225,°
